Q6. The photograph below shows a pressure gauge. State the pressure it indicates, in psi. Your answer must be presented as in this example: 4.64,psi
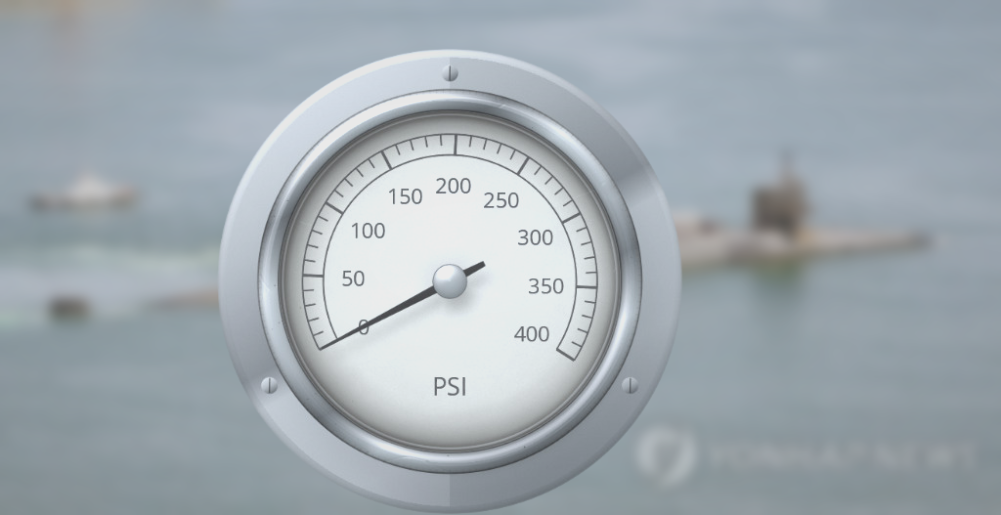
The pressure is 0,psi
